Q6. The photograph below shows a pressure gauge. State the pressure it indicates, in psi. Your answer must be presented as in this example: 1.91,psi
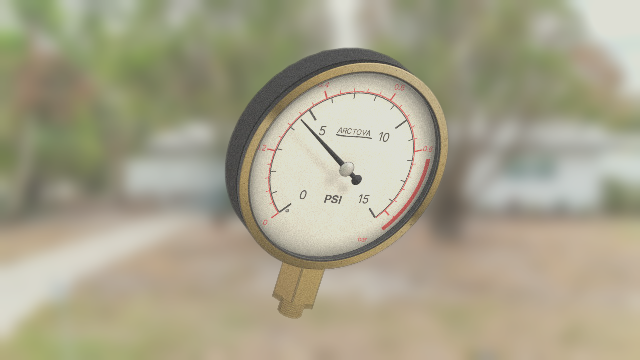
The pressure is 4.5,psi
